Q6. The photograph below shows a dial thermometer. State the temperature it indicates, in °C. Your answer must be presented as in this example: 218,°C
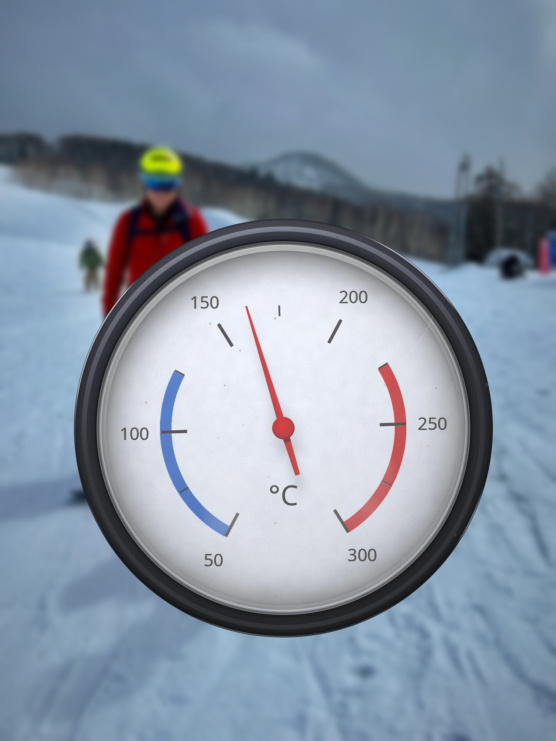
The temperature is 162.5,°C
